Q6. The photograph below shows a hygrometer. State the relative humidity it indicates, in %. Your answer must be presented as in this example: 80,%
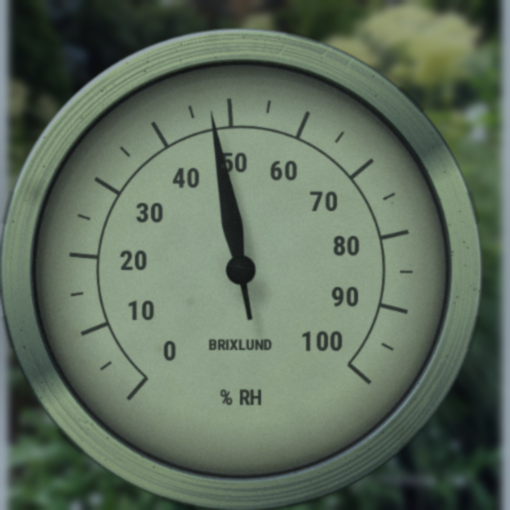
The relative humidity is 47.5,%
